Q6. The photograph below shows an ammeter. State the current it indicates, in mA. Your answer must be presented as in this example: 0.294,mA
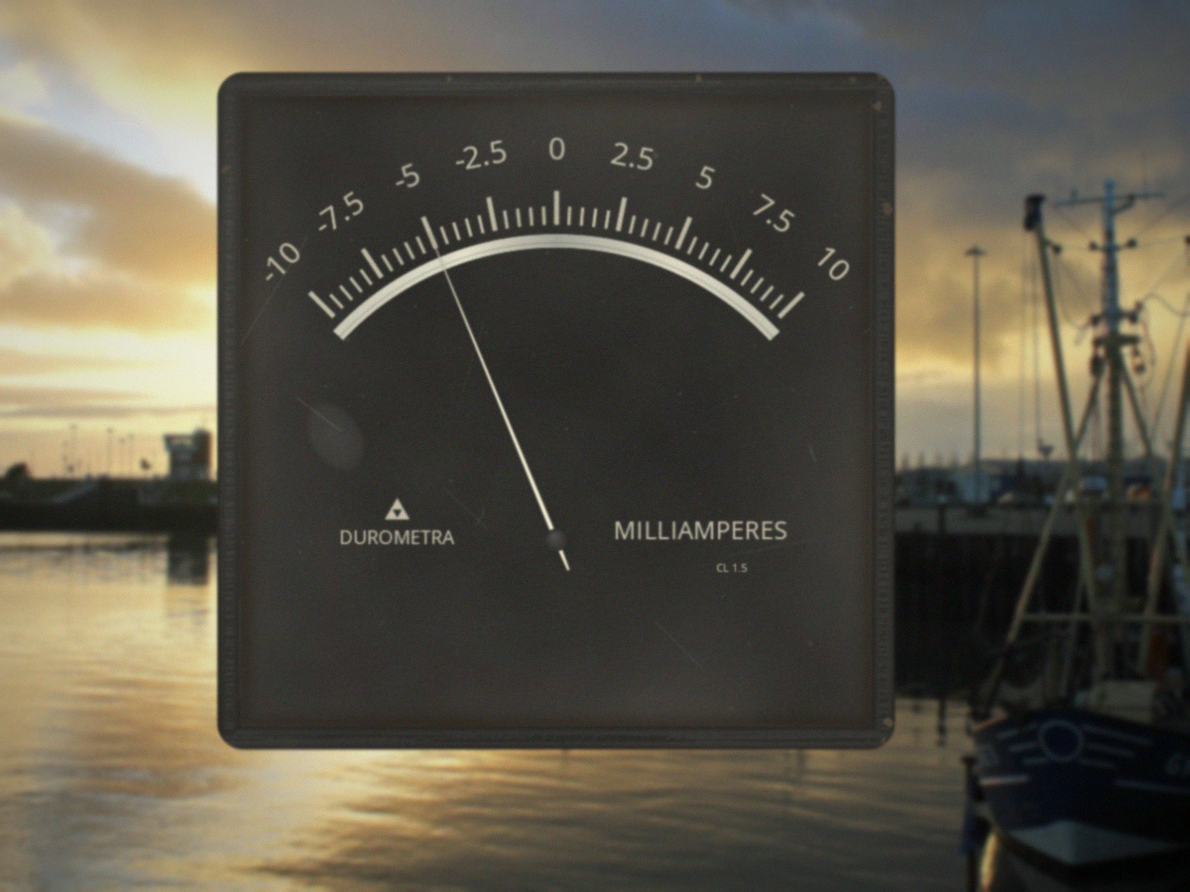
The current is -5,mA
